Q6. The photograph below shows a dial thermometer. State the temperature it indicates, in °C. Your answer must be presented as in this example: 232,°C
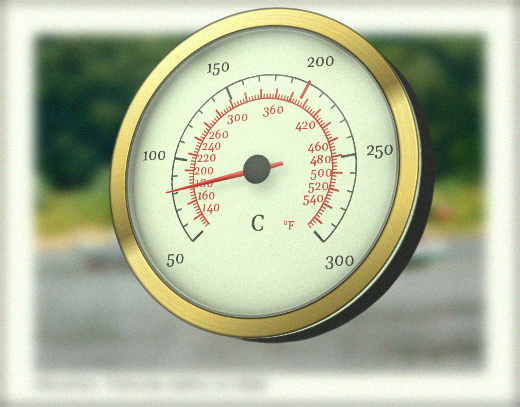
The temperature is 80,°C
